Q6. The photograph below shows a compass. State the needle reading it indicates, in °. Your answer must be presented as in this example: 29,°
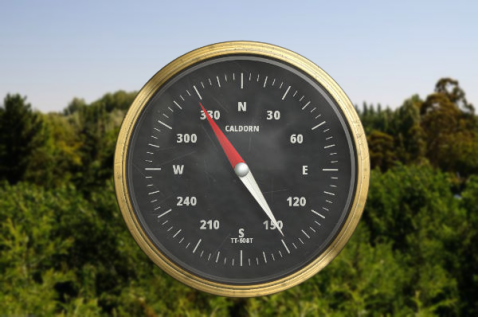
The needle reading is 327.5,°
